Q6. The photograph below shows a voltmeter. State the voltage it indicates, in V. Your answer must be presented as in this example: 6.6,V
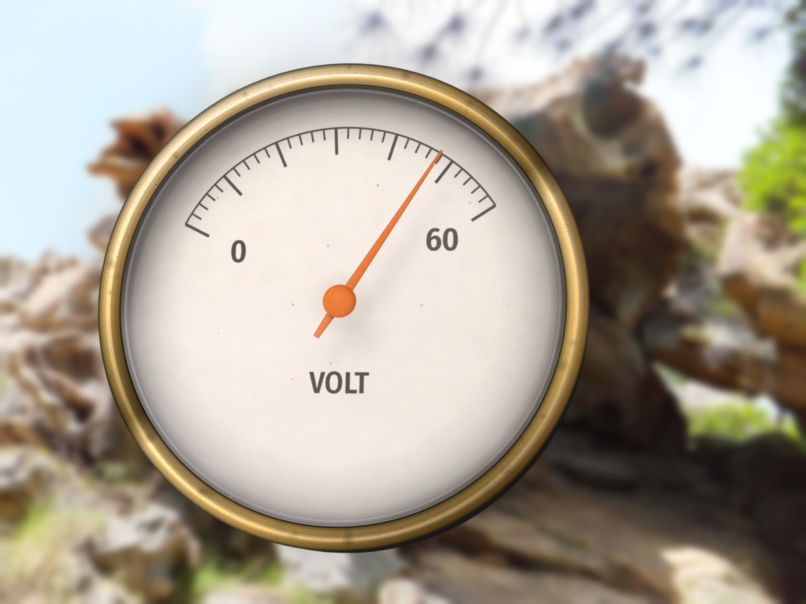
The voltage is 48,V
